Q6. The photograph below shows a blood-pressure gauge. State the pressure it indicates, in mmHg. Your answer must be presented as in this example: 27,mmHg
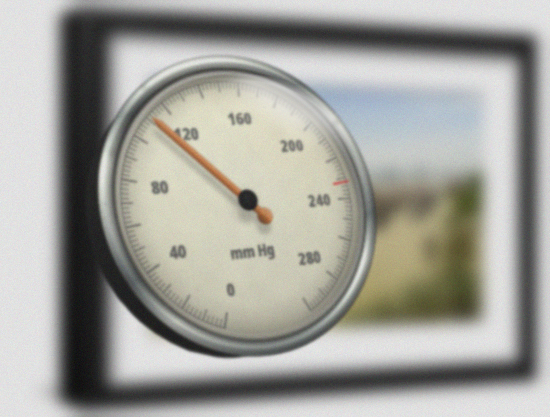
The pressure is 110,mmHg
